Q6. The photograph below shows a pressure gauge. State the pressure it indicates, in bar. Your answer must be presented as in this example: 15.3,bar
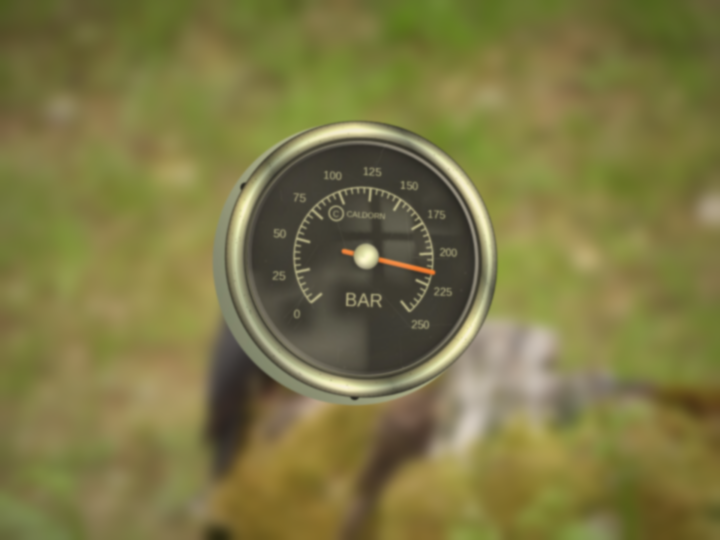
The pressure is 215,bar
